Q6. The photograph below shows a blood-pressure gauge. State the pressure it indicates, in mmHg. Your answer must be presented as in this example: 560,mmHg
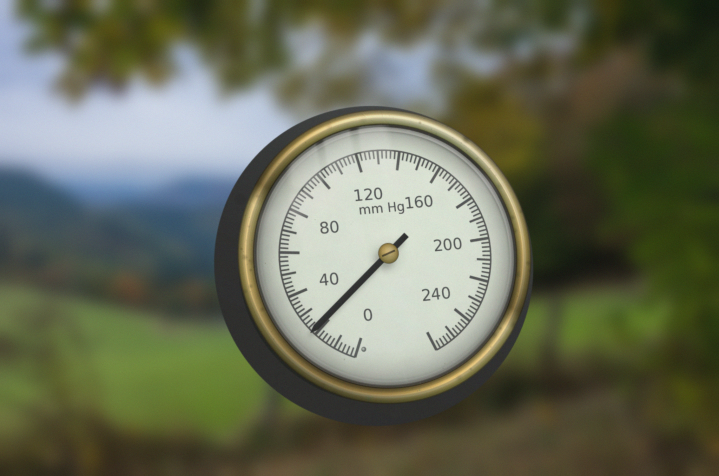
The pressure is 22,mmHg
